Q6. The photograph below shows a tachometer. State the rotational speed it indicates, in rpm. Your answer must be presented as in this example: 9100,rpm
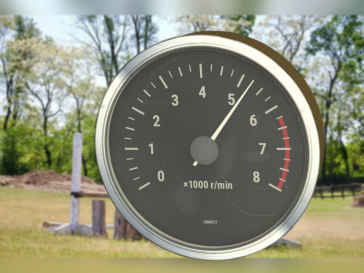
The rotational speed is 5250,rpm
